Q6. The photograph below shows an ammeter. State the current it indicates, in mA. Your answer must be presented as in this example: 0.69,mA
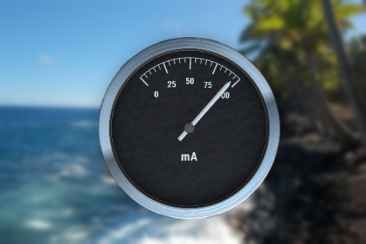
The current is 95,mA
